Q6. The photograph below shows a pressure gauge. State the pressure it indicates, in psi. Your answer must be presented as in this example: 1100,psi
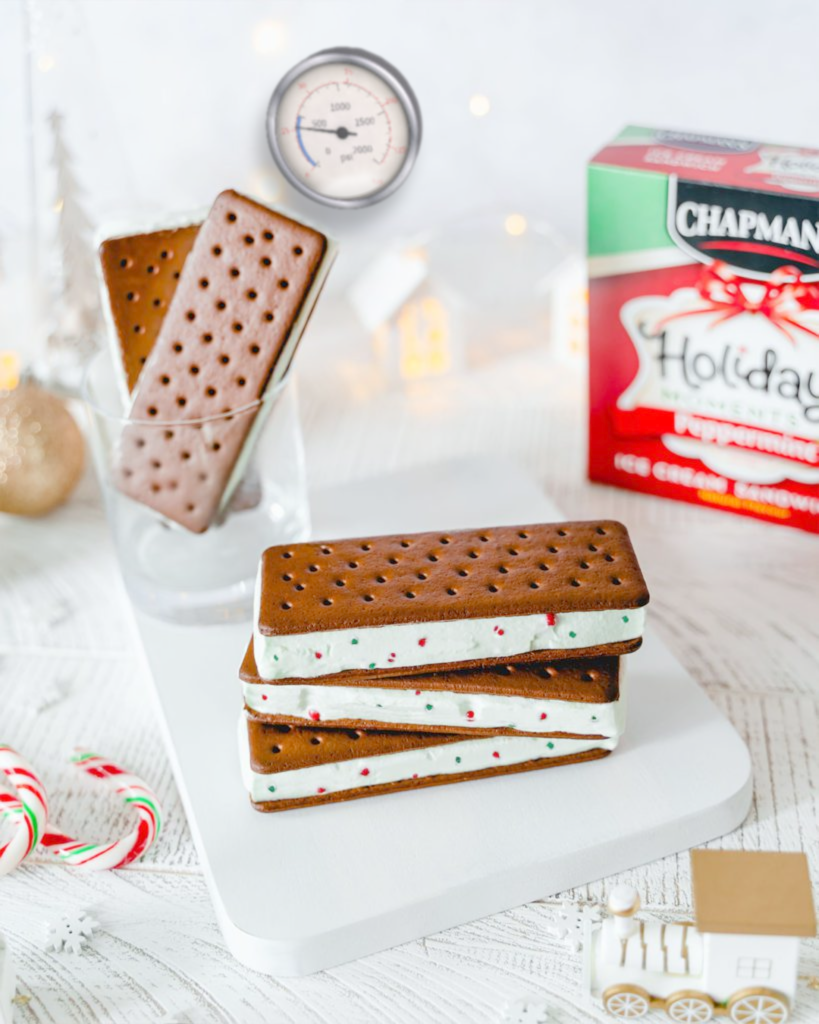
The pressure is 400,psi
